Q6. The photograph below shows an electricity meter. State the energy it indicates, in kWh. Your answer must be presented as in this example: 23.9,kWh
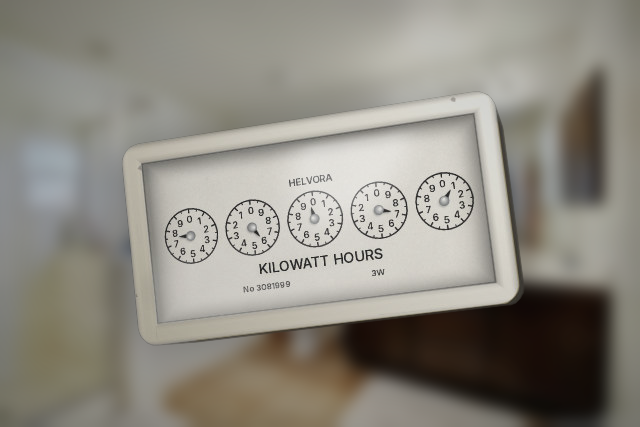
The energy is 75971,kWh
